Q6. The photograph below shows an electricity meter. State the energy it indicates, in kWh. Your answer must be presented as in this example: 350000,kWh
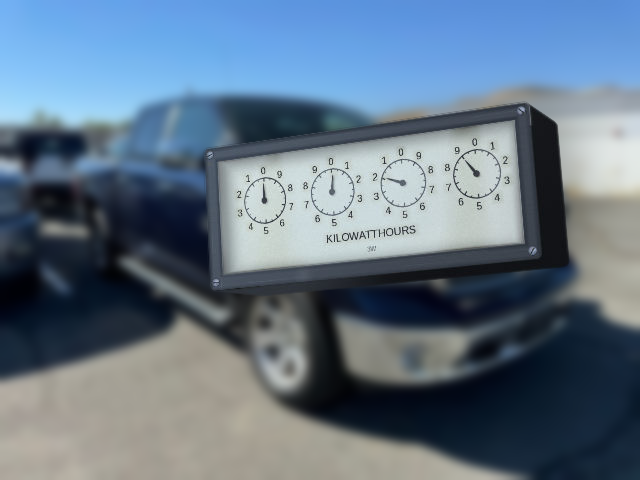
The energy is 19,kWh
